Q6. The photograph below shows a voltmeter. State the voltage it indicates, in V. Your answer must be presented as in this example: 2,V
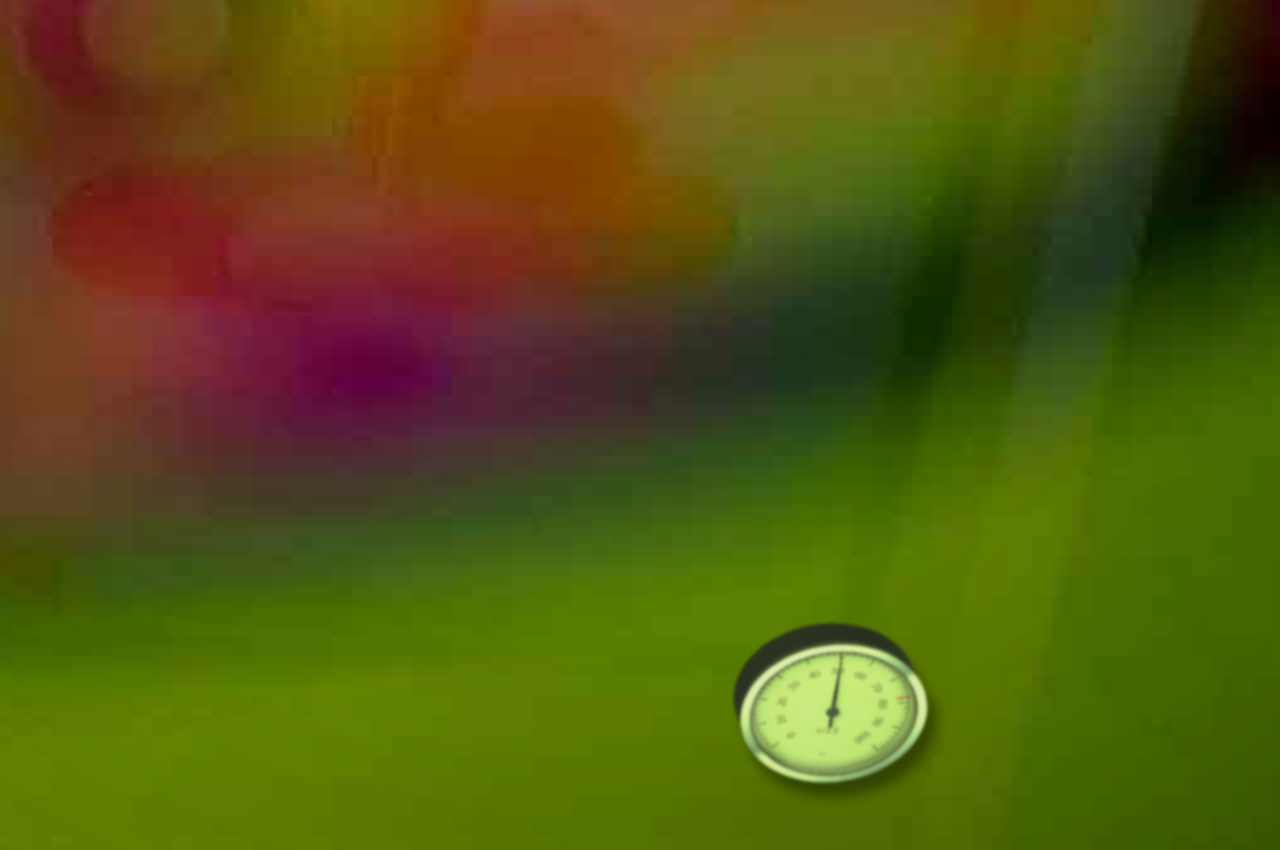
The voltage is 50,V
